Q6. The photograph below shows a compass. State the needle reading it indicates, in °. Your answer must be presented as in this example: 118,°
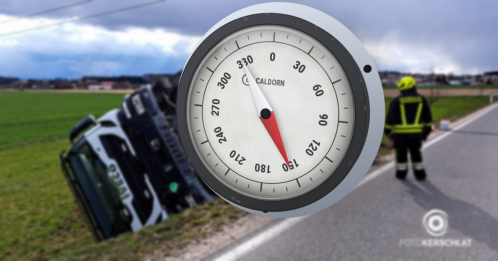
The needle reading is 150,°
